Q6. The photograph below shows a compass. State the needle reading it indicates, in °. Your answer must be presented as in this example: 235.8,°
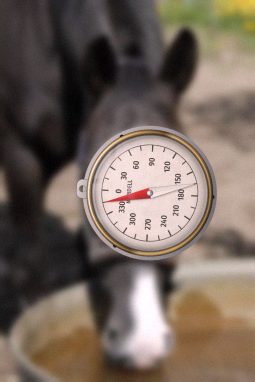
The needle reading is 345,°
